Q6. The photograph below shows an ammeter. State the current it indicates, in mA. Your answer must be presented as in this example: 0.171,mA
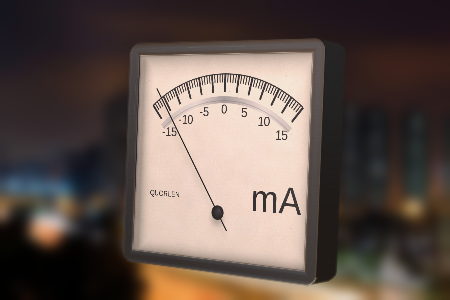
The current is -12.5,mA
